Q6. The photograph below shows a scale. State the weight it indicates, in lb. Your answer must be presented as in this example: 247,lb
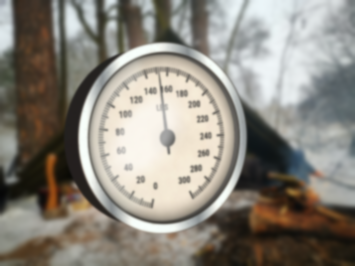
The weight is 150,lb
